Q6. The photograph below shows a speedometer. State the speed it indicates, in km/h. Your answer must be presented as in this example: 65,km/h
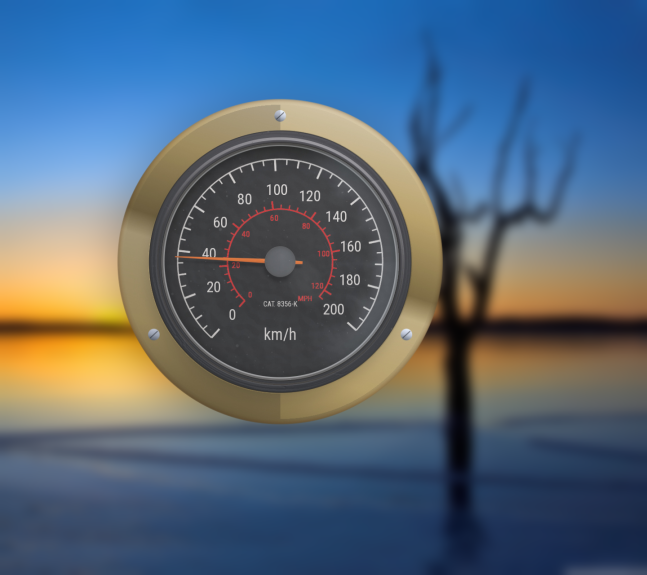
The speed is 37.5,km/h
